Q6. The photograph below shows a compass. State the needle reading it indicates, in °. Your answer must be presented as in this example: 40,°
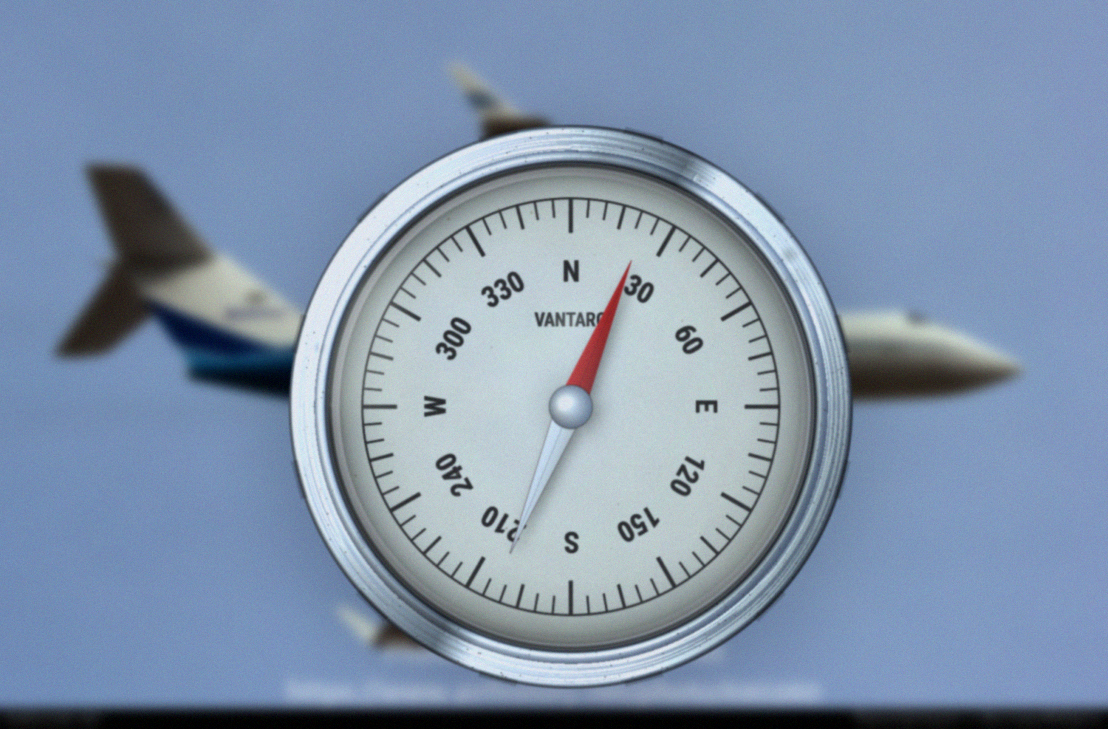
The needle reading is 22.5,°
